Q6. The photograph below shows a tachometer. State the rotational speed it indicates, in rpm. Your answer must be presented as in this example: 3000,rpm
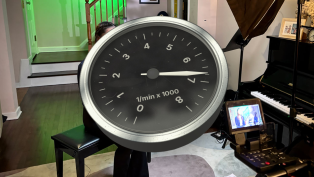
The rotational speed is 6750,rpm
